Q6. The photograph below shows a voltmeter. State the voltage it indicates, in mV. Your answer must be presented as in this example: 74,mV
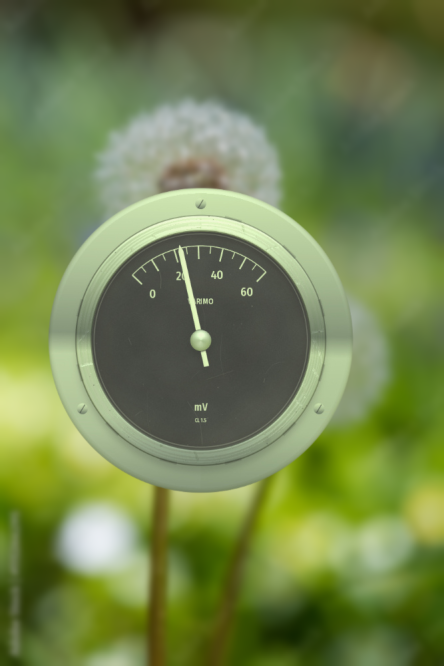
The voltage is 22.5,mV
